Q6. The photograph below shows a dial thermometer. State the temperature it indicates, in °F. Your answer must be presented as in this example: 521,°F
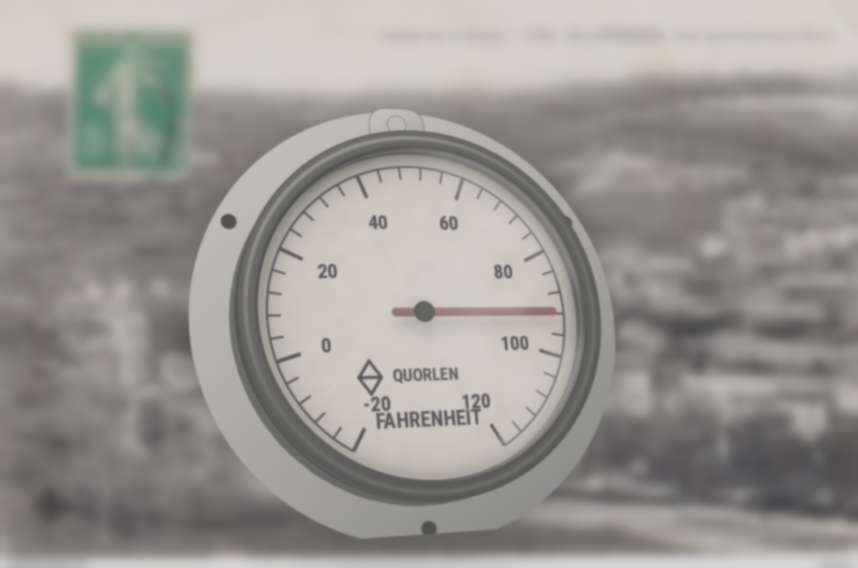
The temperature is 92,°F
